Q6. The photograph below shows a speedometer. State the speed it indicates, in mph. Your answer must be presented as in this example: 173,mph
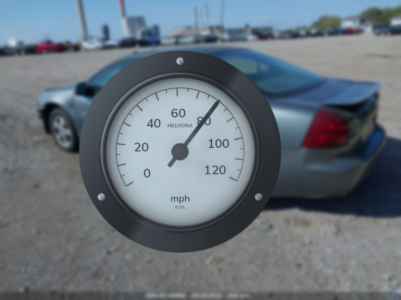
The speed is 80,mph
